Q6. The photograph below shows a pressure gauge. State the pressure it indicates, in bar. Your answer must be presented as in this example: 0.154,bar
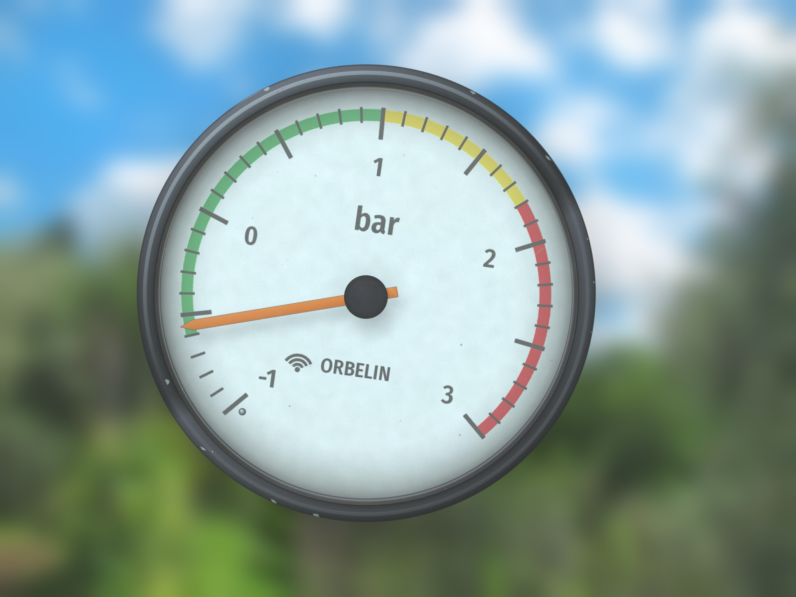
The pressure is -0.55,bar
